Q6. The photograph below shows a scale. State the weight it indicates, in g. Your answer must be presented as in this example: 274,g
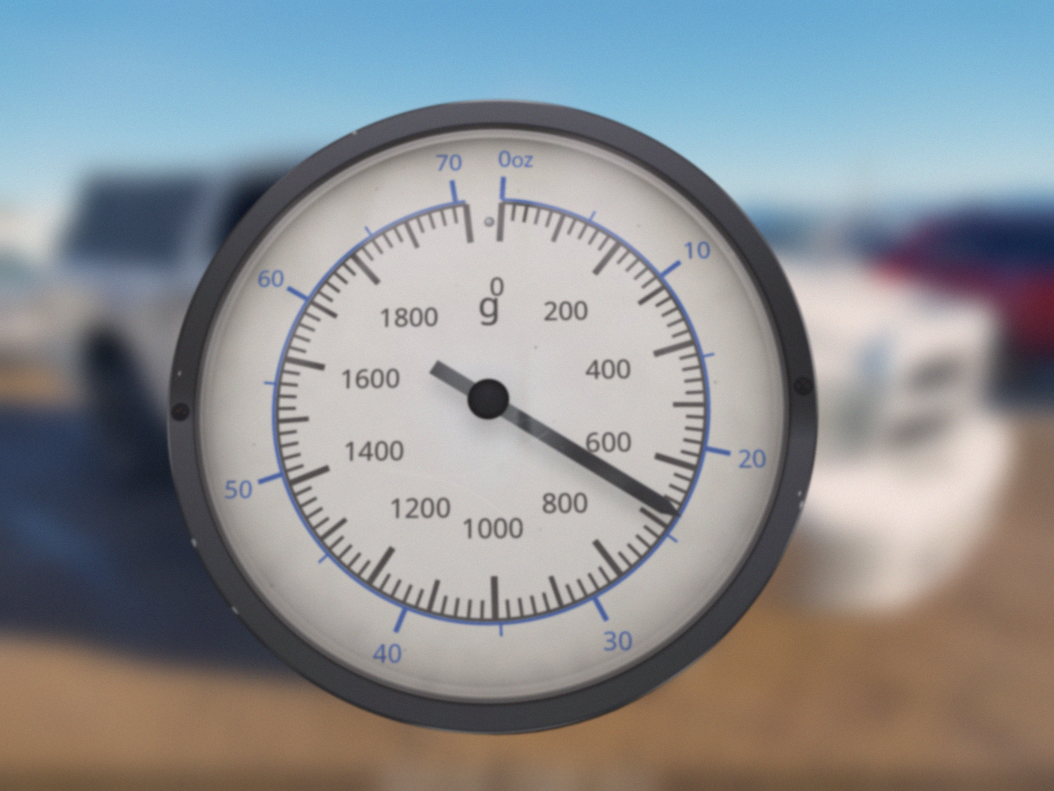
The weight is 680,g
